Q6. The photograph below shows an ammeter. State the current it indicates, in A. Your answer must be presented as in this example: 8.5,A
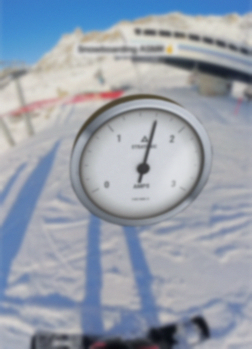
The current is 1.6,A
